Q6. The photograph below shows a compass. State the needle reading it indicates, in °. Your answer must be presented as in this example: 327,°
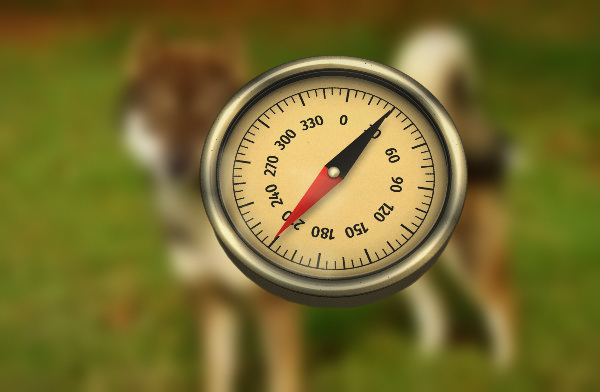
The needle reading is 210,°
